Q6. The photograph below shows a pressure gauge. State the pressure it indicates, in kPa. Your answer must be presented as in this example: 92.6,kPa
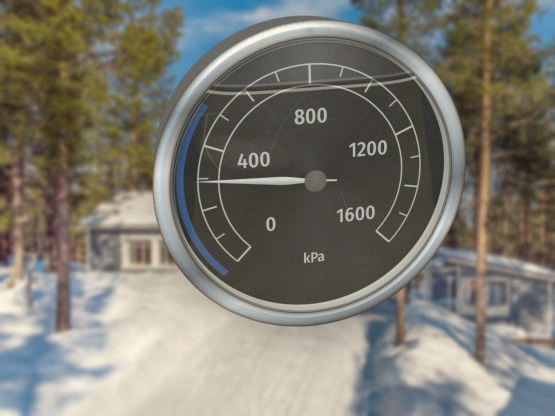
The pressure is 300,kPa
